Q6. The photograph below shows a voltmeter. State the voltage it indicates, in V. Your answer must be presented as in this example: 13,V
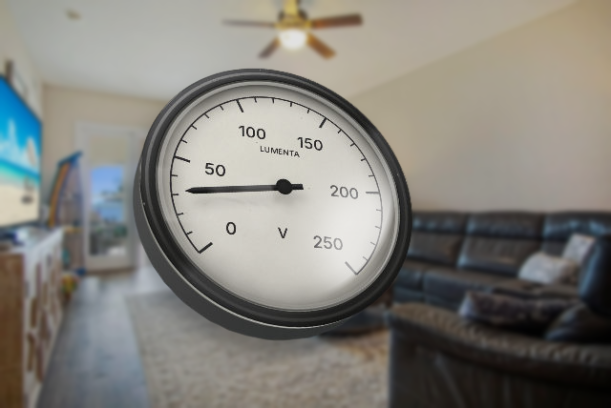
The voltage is 30,V
